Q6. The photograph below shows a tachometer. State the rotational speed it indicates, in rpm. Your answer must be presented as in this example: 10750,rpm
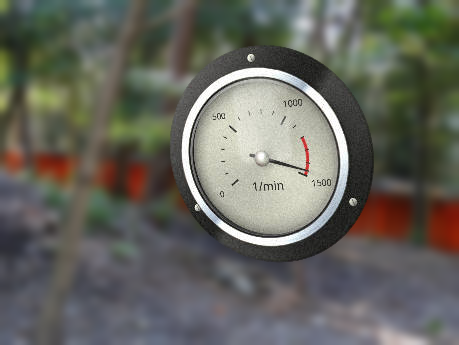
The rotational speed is 1450,rpm
